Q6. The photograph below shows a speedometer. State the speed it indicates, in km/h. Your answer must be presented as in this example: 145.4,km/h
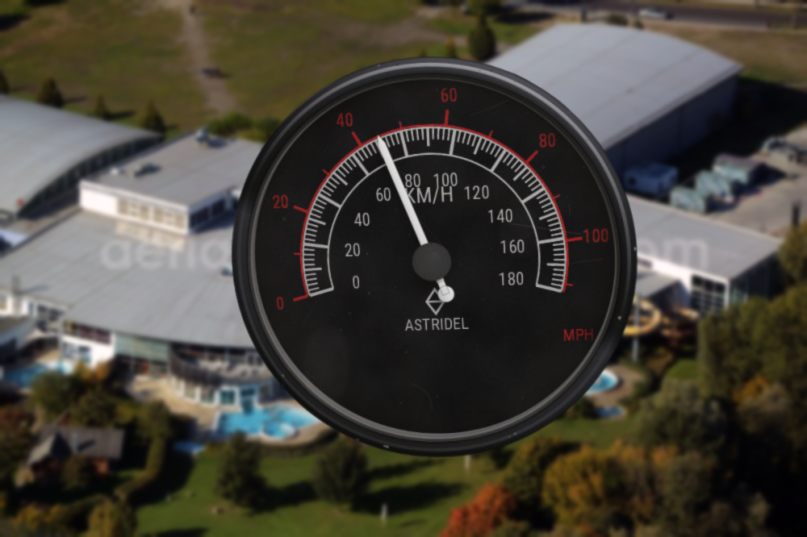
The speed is 72,km/h
